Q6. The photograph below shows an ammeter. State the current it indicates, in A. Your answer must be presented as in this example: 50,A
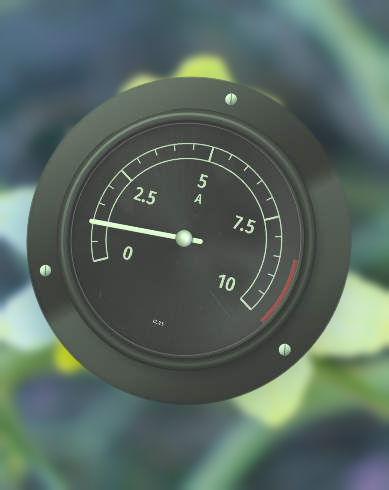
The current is 1,A
